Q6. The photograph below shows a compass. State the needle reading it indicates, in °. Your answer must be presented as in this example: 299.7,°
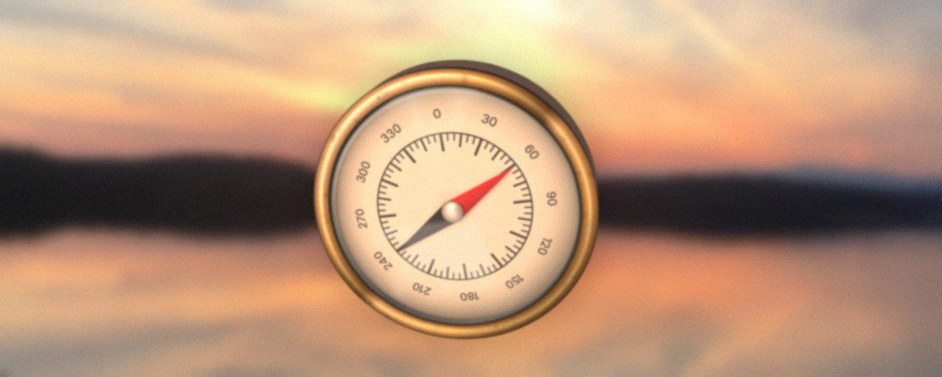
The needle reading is 60,°
